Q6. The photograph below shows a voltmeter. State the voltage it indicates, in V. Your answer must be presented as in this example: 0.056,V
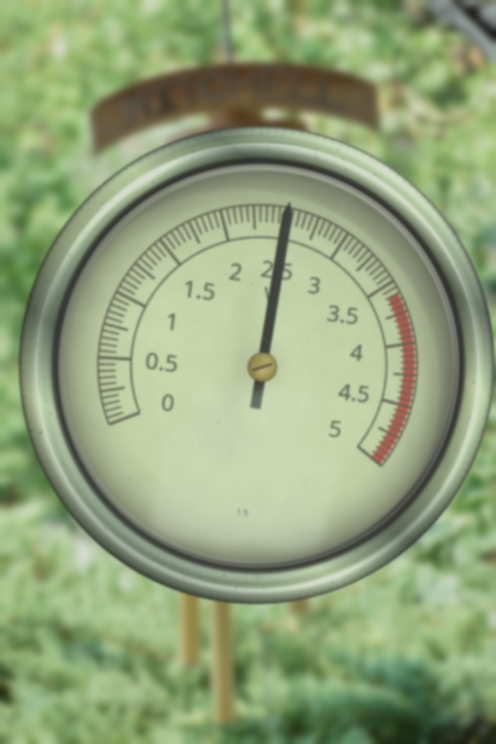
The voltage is 2.5,V
